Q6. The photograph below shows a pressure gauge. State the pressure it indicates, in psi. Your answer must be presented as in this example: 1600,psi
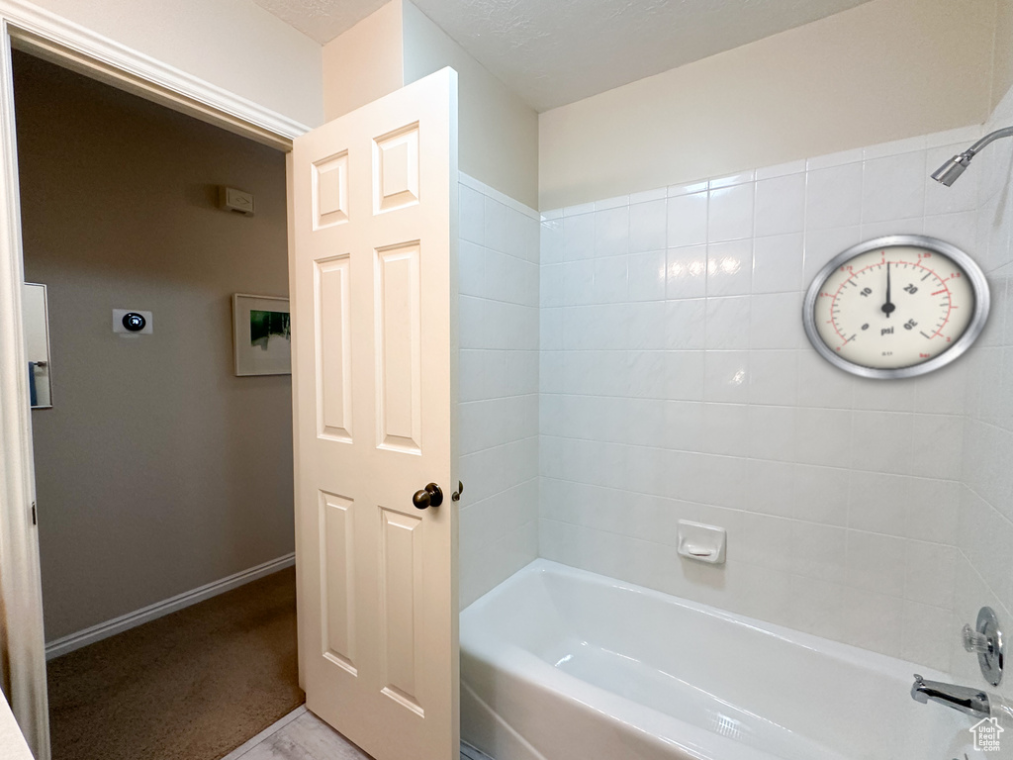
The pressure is 15,psi
